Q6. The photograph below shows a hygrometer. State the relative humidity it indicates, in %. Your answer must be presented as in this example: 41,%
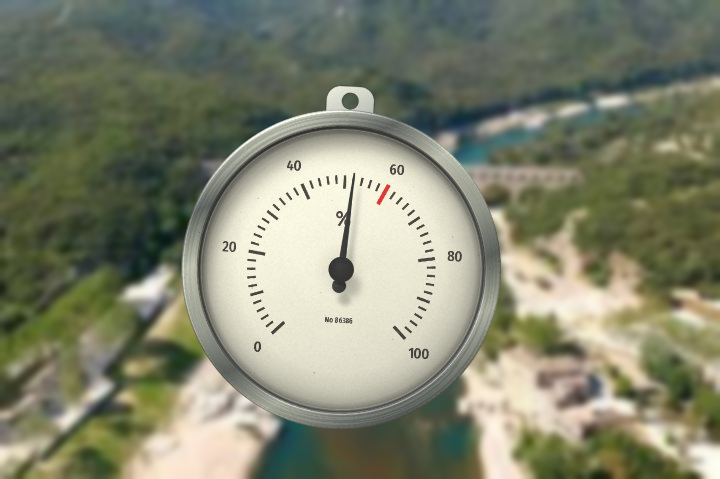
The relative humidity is 52,%
